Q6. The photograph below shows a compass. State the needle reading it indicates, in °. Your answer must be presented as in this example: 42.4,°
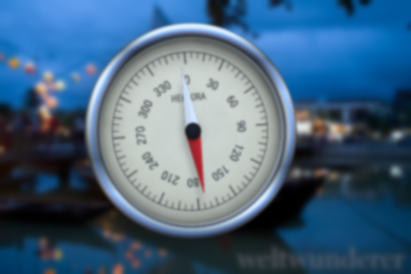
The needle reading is 175,°
